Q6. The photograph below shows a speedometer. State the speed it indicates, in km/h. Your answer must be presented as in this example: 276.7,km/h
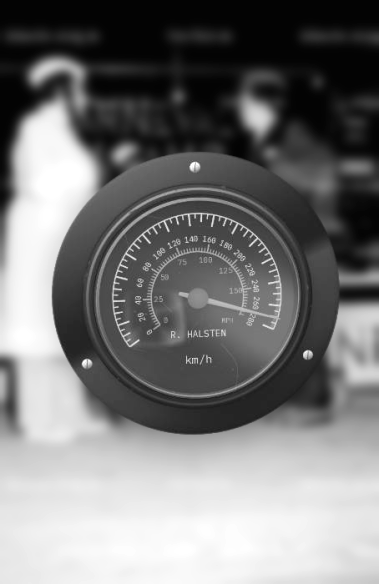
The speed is 270,km/h
